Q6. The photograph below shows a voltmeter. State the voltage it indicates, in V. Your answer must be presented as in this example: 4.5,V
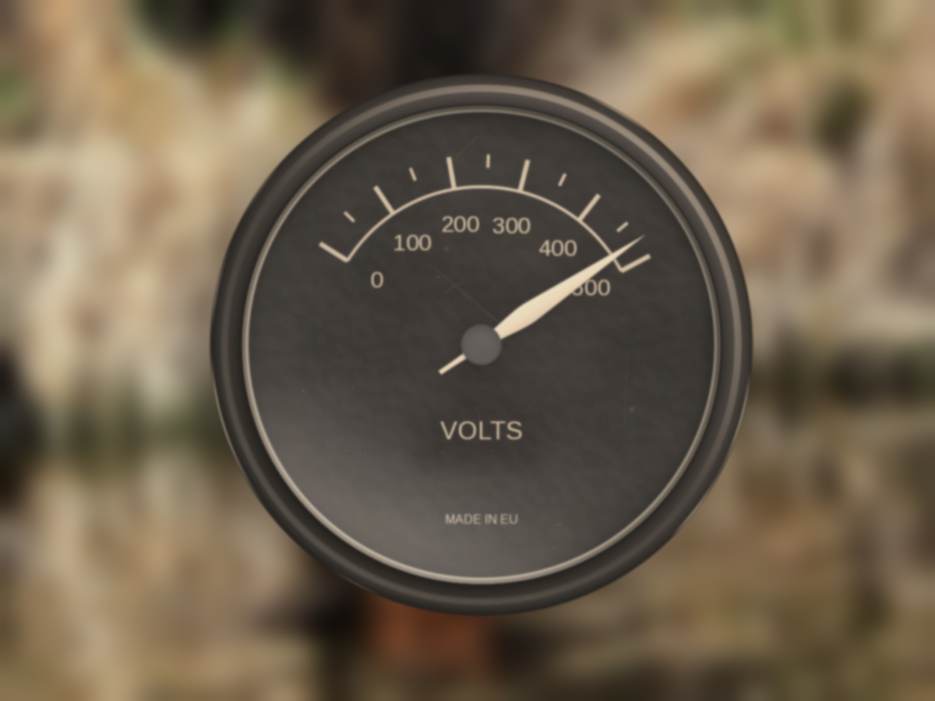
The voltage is 475,V
